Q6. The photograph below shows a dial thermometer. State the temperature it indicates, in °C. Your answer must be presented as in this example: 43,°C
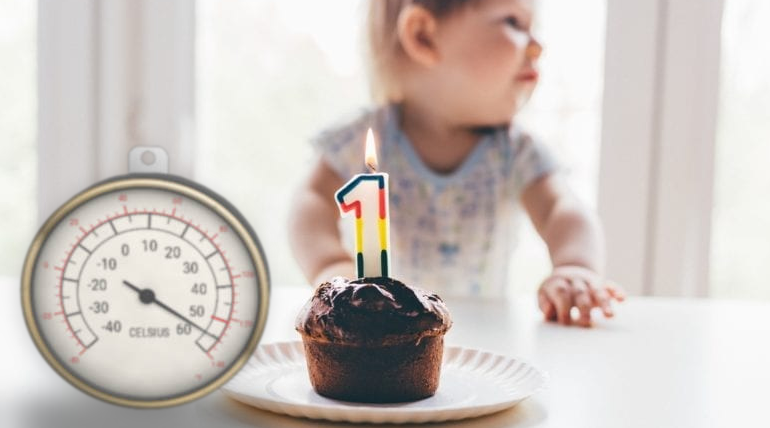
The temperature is 55,°C
